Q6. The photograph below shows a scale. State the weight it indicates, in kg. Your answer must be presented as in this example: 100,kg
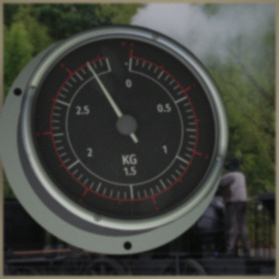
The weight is 2.85,kg
